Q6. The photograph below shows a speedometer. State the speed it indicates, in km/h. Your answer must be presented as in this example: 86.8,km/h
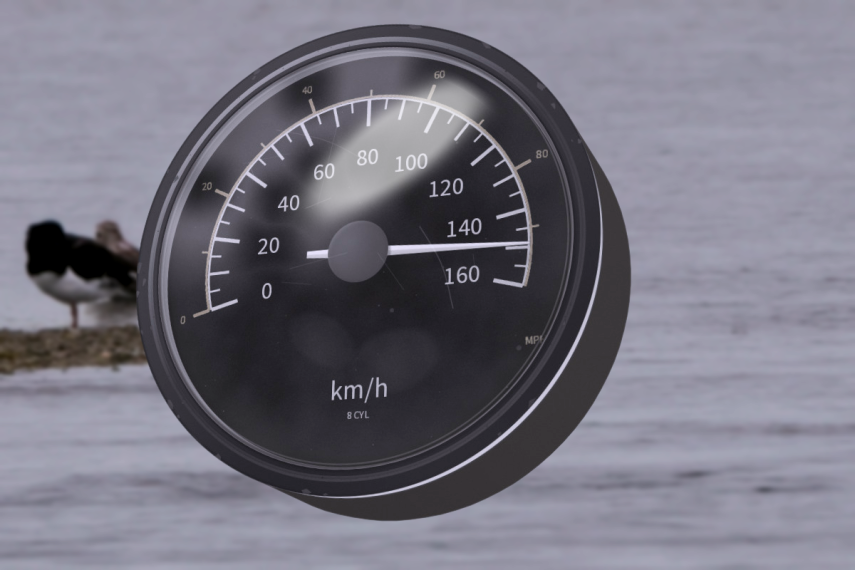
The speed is 150,km/h
